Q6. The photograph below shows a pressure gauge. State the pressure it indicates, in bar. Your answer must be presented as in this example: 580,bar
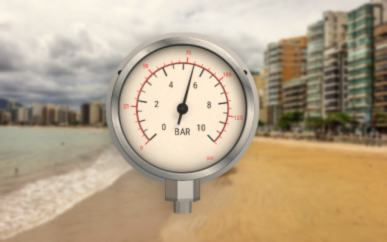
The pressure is 5.5,bar
